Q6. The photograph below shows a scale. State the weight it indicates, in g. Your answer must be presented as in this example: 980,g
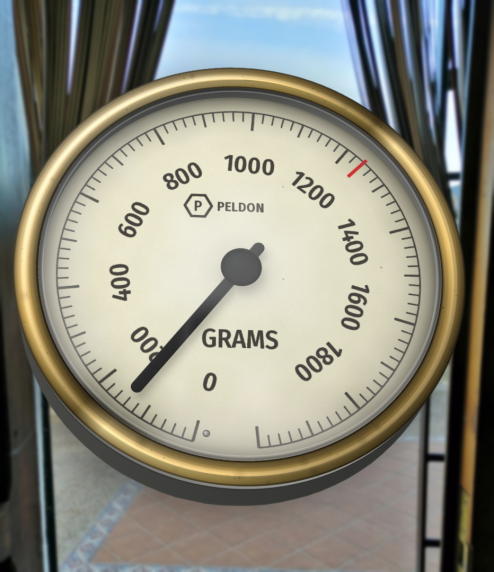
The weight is 140,g
